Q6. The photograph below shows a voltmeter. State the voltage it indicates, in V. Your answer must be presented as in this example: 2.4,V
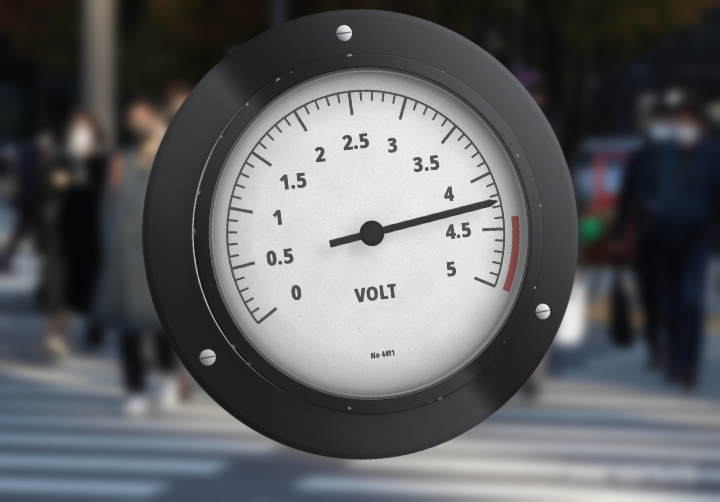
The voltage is 4.25,V
